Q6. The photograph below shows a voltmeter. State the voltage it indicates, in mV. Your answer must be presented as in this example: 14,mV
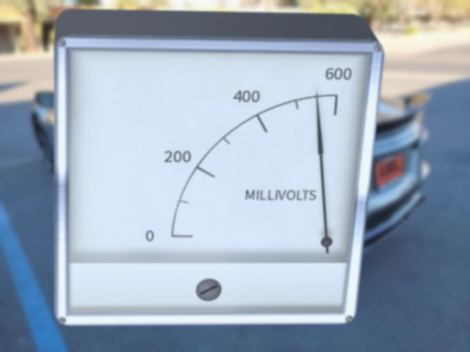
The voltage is 550,mV
